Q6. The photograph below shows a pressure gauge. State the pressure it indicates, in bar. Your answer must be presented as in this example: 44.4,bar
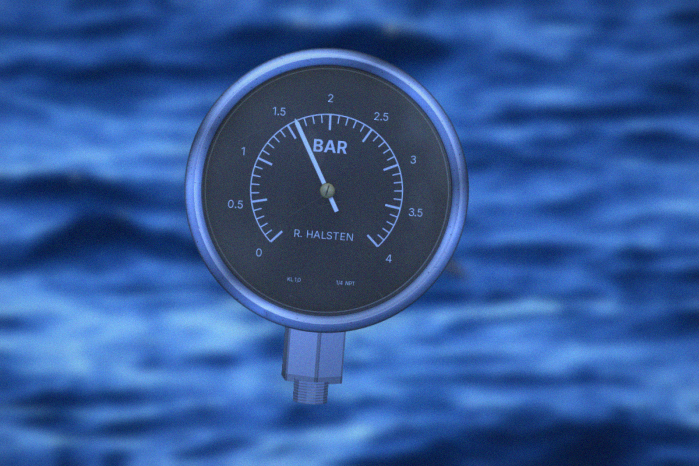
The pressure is 1.6,bar
